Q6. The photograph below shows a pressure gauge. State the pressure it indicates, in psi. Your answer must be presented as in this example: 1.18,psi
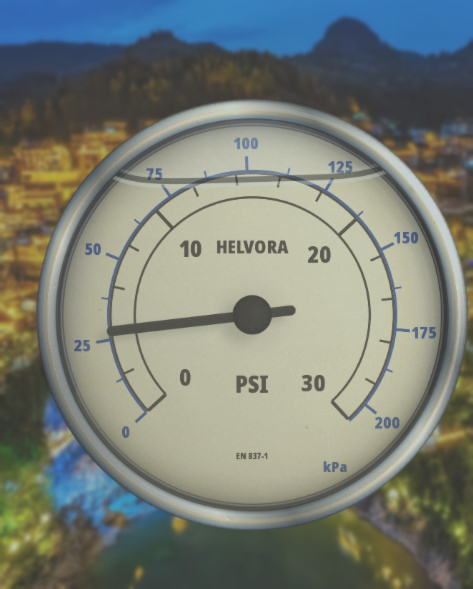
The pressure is 4,psi
